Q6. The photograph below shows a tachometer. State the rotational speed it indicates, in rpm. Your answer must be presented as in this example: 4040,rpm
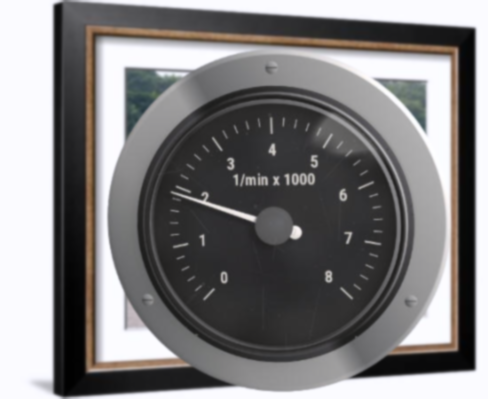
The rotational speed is 1900,rpm
